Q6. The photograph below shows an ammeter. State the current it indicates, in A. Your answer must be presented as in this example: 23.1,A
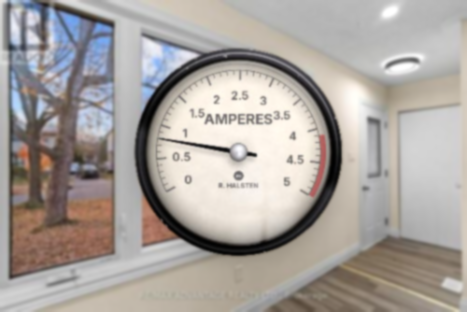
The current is 0.8,A
